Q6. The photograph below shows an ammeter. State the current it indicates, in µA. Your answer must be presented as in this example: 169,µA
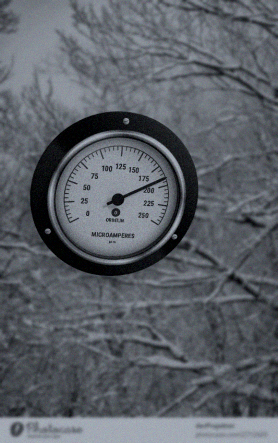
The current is 190,µA
